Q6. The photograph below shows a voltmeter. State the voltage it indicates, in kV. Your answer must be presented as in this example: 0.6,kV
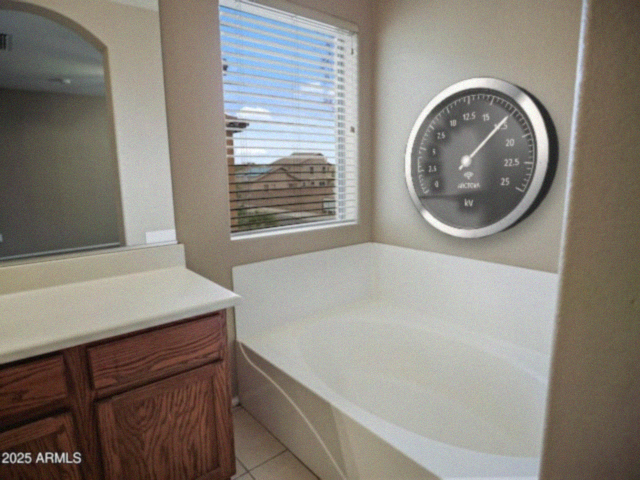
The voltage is 17.5,kV
